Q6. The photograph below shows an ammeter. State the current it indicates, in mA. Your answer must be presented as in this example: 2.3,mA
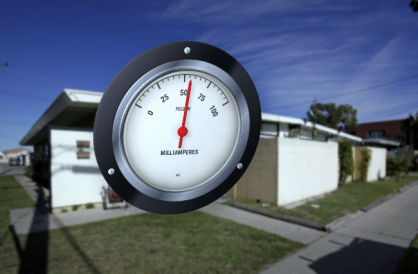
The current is 55,mA
